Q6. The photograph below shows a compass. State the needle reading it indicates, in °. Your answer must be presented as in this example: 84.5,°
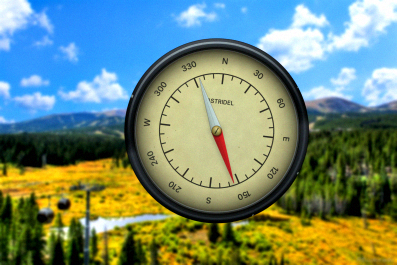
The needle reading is 155,°
